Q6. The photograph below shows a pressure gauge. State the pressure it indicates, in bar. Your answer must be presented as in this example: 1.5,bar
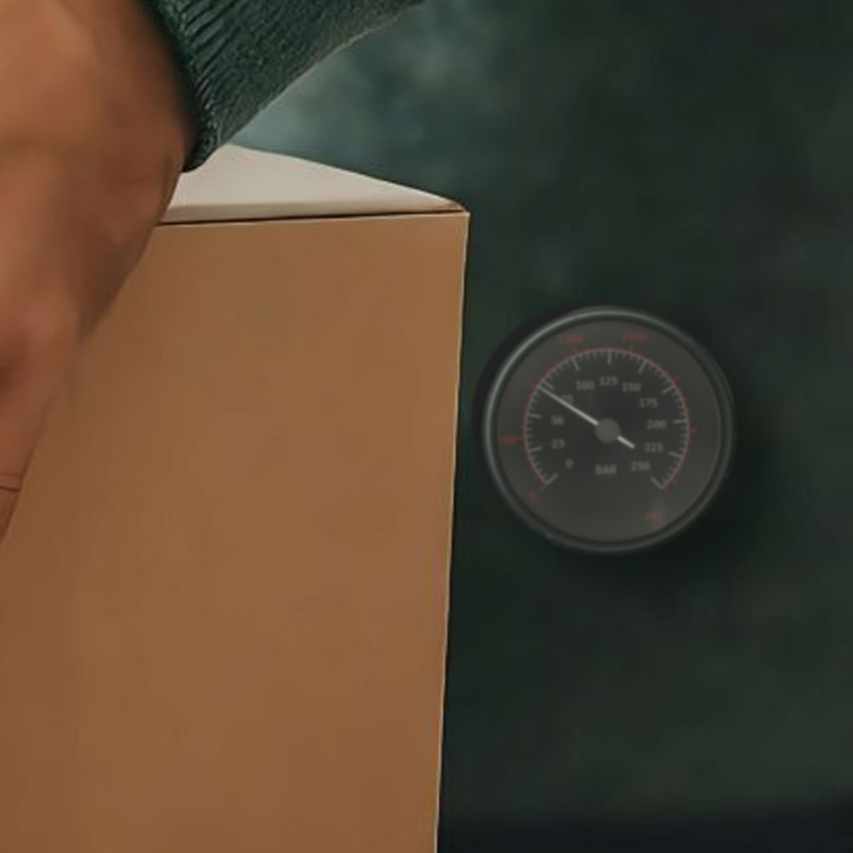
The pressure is 70,bar
